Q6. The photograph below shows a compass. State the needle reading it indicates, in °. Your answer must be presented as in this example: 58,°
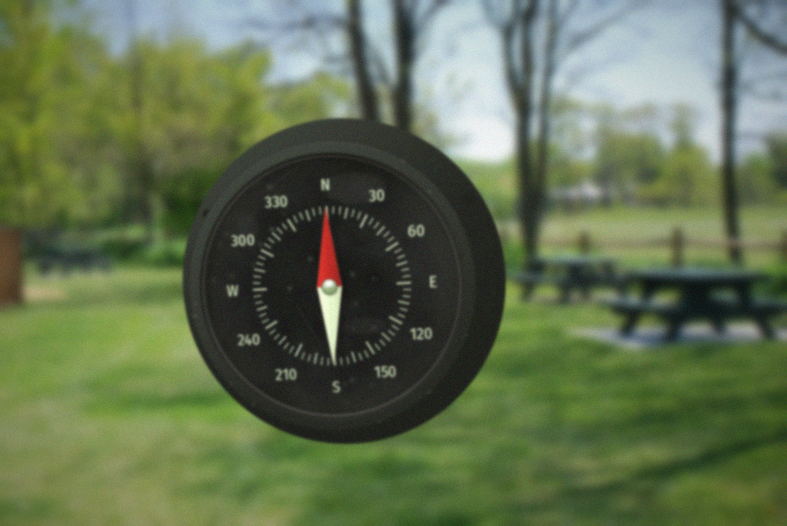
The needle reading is 0,°
